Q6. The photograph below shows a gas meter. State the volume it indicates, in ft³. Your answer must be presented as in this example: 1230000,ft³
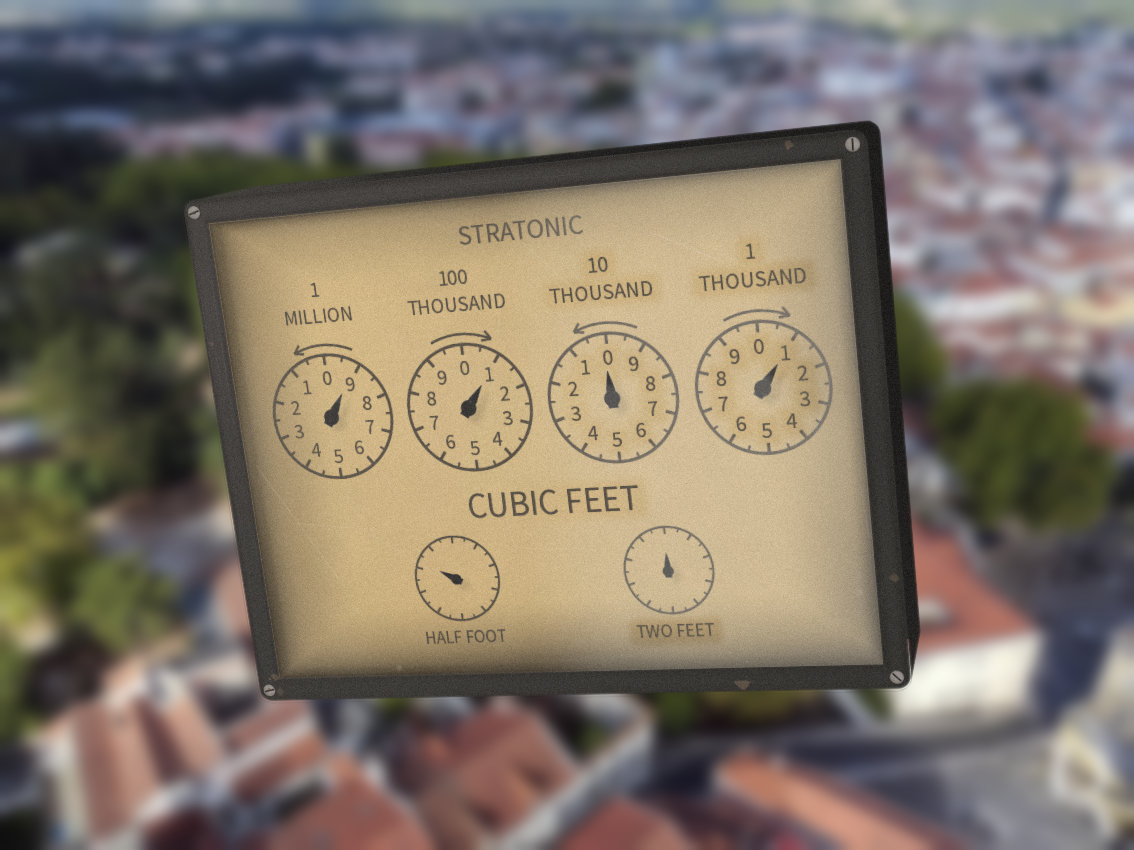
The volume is 910100,ft³
